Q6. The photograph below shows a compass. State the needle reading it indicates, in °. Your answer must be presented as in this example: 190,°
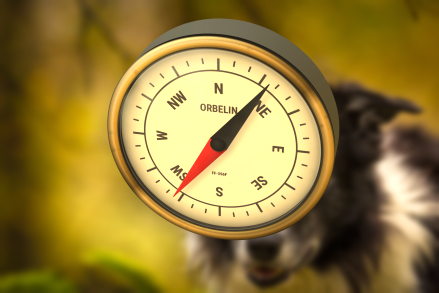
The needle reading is 215,°
